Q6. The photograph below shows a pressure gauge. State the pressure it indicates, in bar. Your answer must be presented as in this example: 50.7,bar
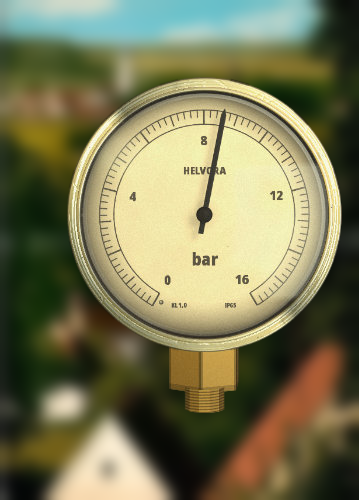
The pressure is 8.6,bar
